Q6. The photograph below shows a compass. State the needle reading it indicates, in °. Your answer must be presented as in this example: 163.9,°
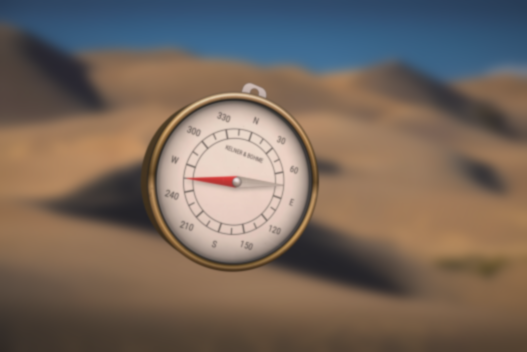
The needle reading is 255,°
